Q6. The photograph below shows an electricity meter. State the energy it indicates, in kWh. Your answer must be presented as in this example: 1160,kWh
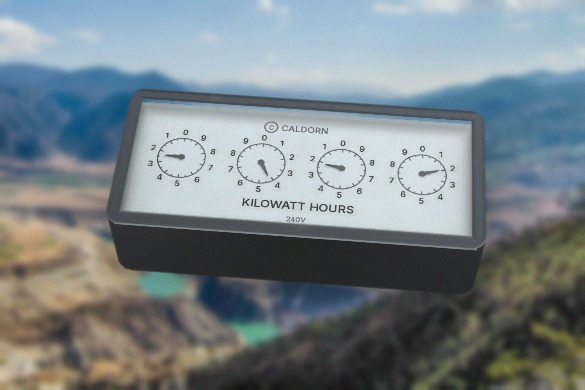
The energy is 2422,kWh
